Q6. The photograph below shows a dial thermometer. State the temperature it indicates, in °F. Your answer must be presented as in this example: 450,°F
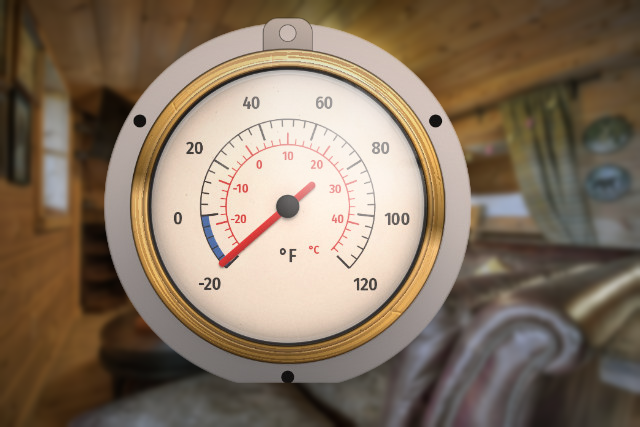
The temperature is -18,°F
